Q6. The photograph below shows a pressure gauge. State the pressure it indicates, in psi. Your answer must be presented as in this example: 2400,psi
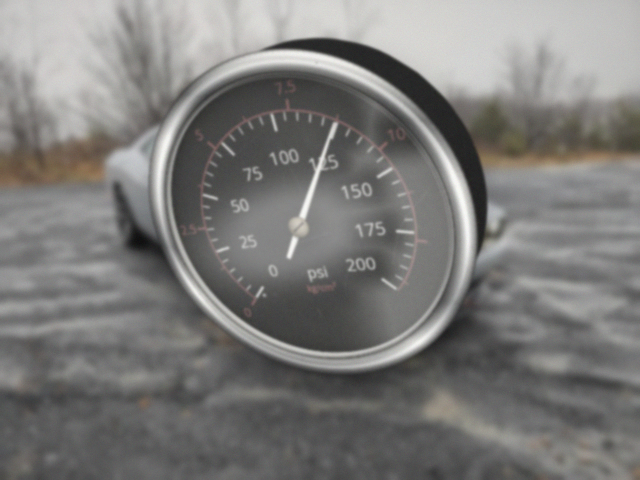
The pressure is 125,psi
